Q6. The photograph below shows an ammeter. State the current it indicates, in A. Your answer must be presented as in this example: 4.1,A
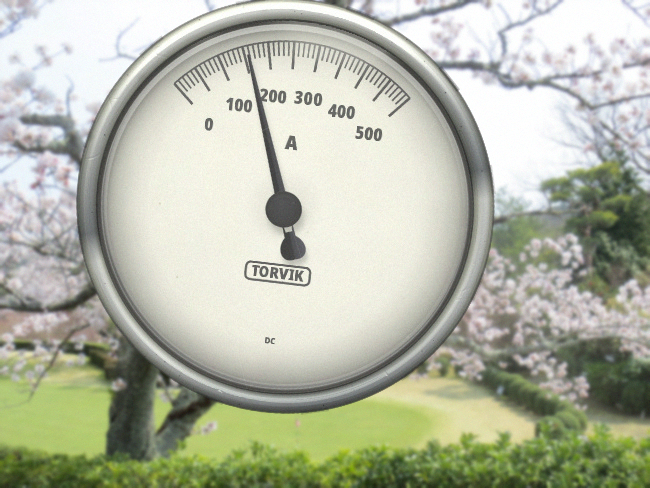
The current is 160,A
